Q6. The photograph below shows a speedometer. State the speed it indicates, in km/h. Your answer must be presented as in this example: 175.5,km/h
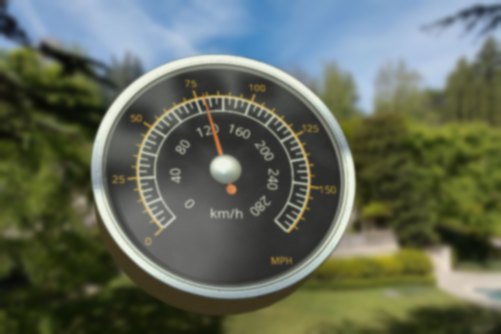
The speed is 125,km/h
